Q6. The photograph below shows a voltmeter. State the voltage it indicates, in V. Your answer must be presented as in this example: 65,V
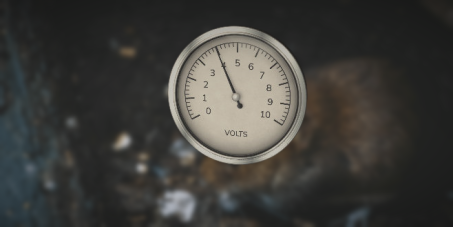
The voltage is 4,V
